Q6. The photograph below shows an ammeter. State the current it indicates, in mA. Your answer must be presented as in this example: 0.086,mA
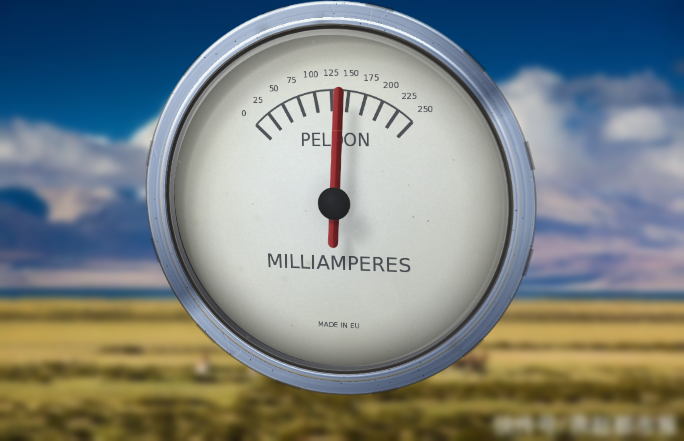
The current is 137.5,mA
